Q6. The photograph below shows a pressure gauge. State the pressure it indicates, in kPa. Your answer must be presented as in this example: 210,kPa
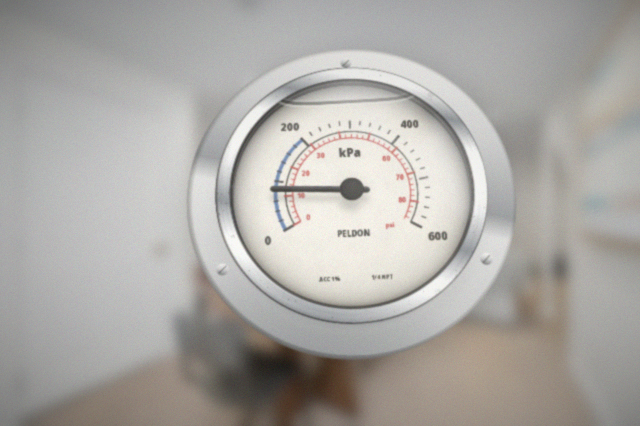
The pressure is 80,kPa
